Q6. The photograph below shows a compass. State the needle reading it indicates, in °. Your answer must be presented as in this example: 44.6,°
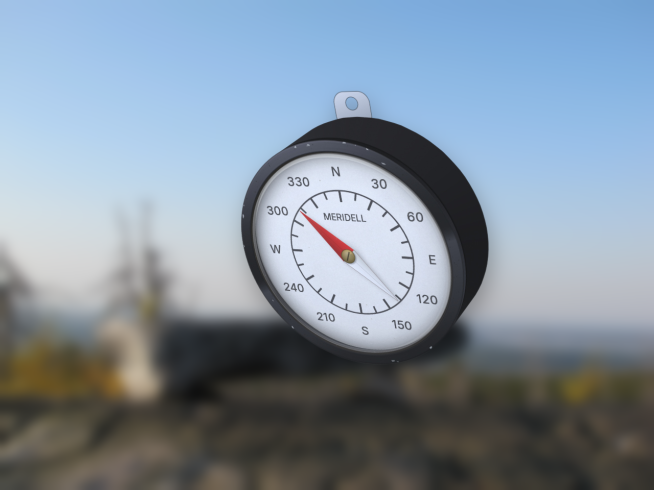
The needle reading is 315,°
